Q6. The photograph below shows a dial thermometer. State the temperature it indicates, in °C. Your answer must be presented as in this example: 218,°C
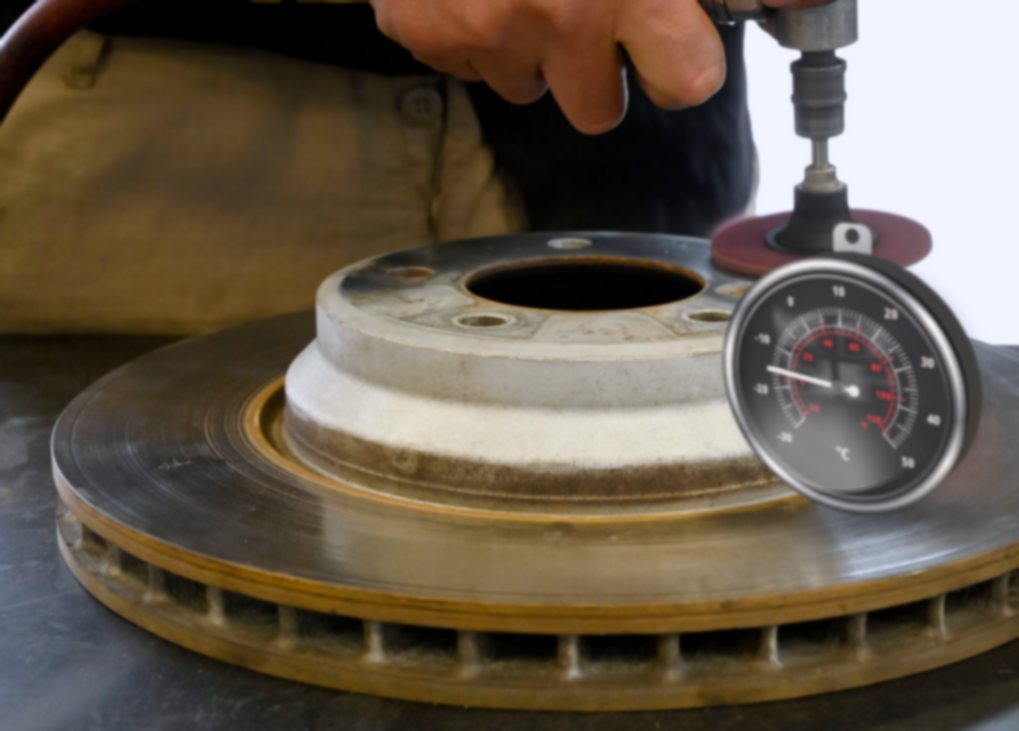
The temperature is -15,°C
